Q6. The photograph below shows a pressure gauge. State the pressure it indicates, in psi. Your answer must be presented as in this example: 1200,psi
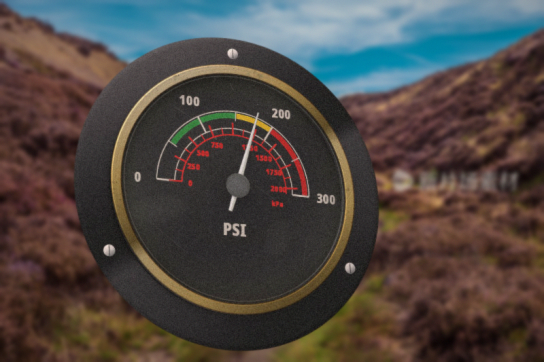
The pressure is 175,psi
